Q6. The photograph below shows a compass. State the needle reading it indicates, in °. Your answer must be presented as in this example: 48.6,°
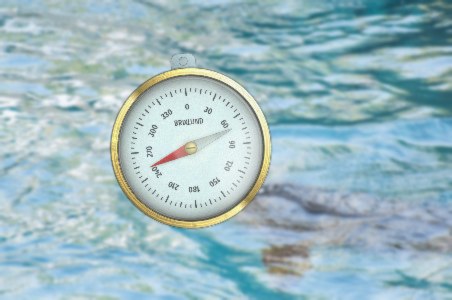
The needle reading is 250,°
